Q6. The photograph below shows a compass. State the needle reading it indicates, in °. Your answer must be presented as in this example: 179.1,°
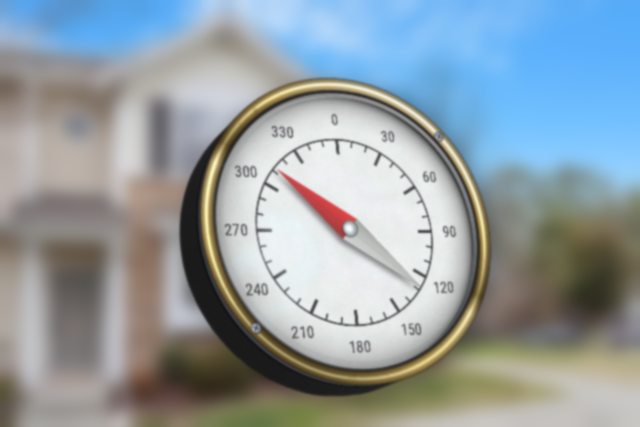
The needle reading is 310,°
